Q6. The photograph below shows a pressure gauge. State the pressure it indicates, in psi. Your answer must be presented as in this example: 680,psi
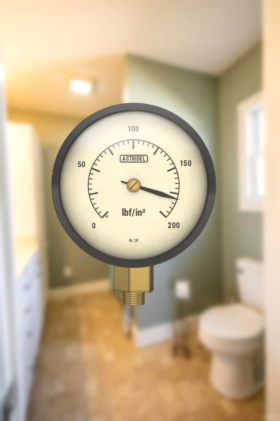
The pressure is 180,psi
